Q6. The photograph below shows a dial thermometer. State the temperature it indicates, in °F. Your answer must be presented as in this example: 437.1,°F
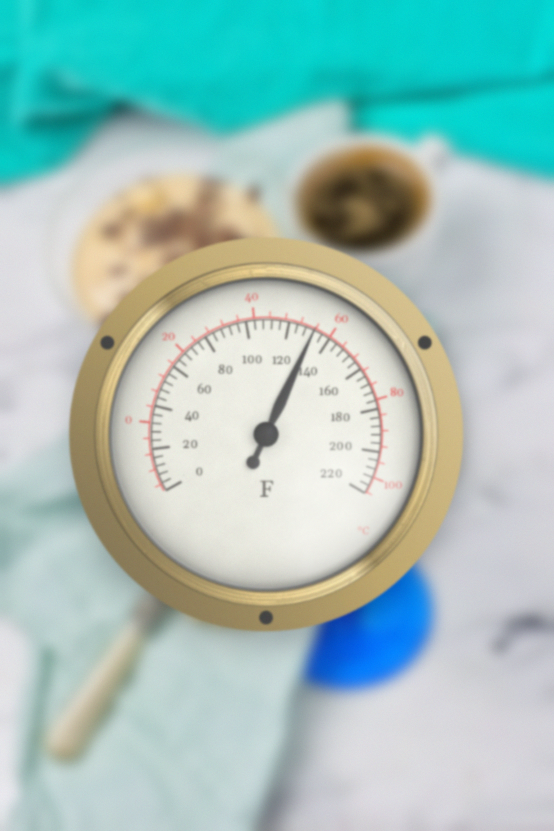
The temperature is 132,°F
